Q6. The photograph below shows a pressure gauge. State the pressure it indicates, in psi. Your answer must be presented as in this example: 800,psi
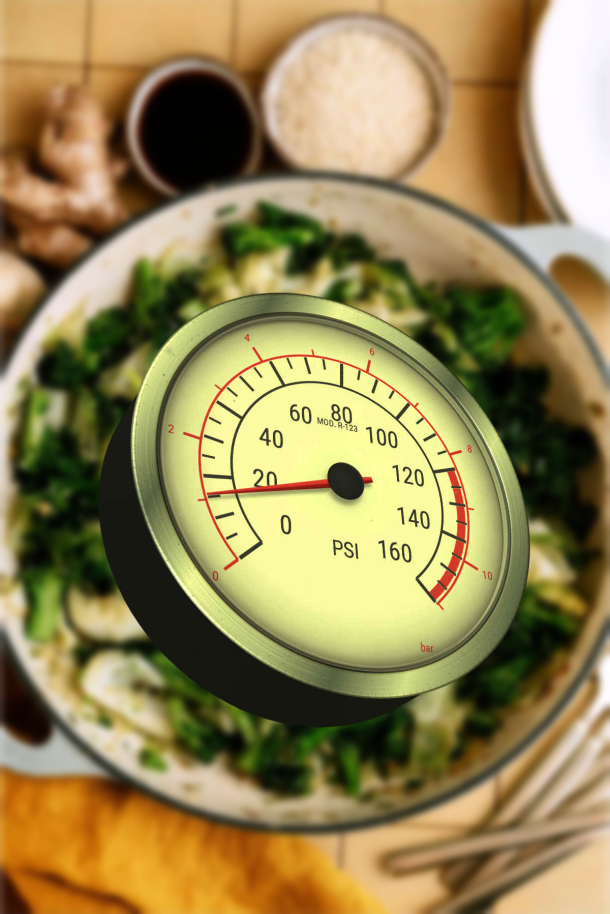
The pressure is 15,psi
